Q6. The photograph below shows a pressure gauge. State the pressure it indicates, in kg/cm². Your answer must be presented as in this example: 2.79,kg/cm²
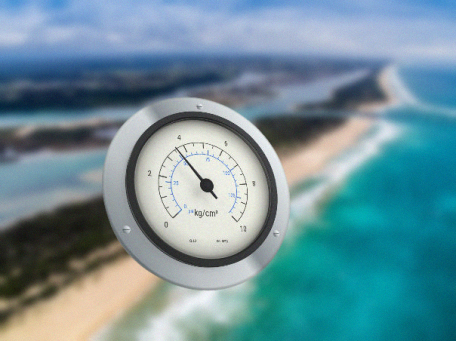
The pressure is 3.5,kg/cm²
